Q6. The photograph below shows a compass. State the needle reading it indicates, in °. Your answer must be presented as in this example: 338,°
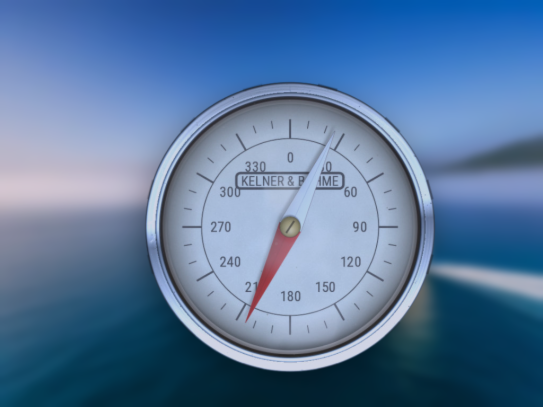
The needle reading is 205,°
